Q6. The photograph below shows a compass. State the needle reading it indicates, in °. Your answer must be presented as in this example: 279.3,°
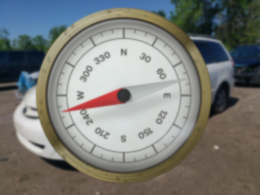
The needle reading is 255,°
